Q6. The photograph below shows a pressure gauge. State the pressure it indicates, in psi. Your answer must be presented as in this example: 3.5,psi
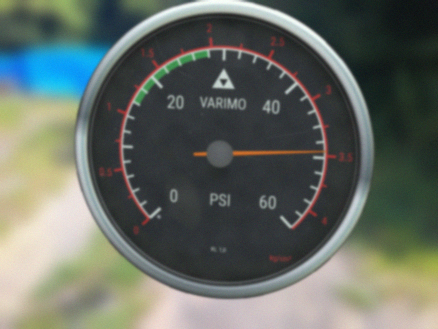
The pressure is 49,psi
